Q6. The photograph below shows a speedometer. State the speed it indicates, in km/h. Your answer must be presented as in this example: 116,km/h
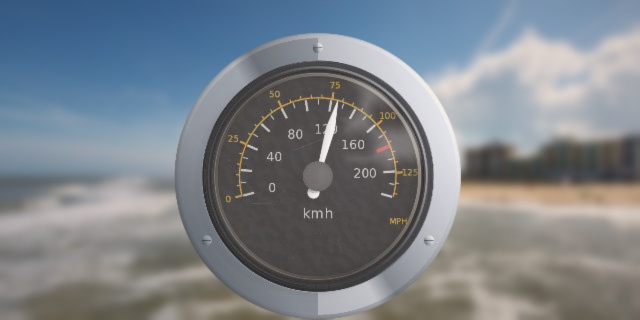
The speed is 125,km/h
